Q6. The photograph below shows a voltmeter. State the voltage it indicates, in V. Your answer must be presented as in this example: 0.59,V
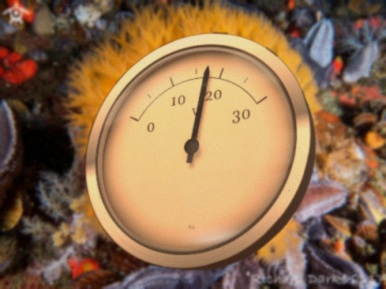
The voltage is 17.5,V
